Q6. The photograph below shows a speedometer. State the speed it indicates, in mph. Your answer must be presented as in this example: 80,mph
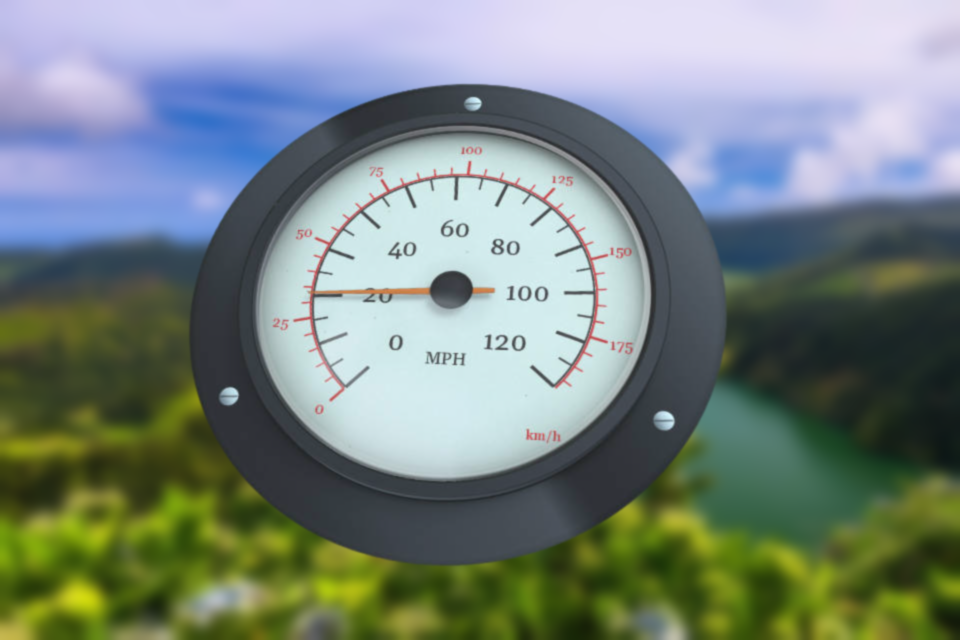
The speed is 20,mph
